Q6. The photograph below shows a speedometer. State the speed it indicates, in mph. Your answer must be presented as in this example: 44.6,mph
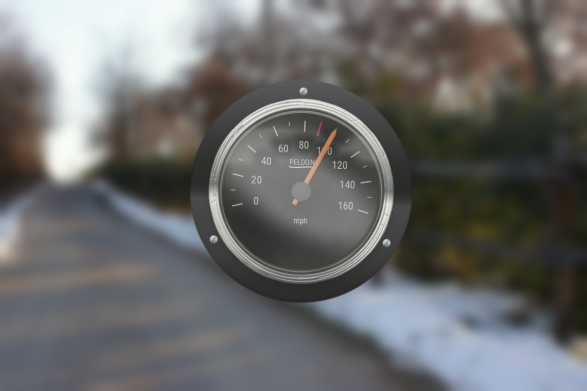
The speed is 100,mph
